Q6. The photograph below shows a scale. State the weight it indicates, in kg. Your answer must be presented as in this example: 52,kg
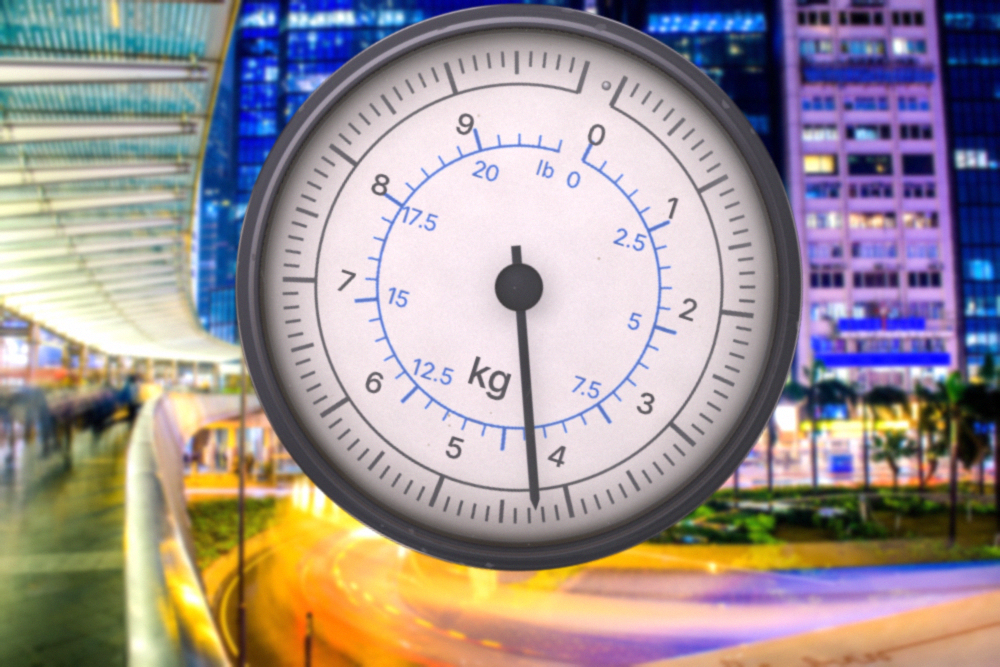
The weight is 4.25,kg
